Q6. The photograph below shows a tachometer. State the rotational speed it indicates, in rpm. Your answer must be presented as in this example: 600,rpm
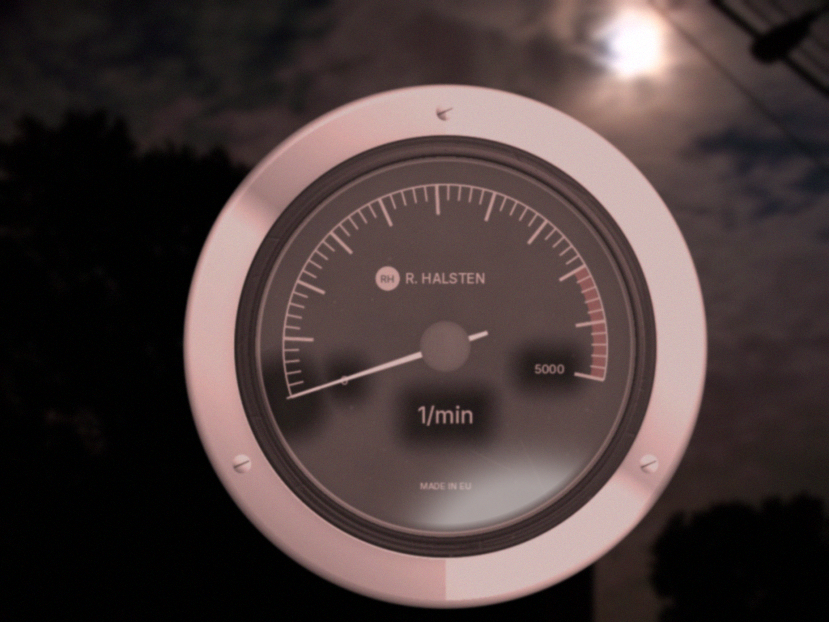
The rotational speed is 0,rpm
